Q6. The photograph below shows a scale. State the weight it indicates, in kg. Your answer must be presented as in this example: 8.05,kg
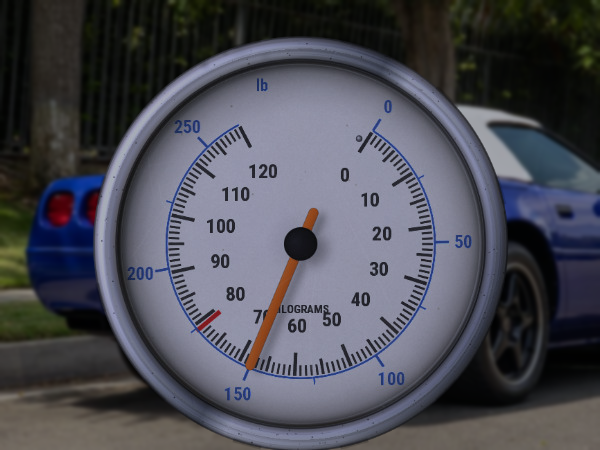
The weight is 68,kg
